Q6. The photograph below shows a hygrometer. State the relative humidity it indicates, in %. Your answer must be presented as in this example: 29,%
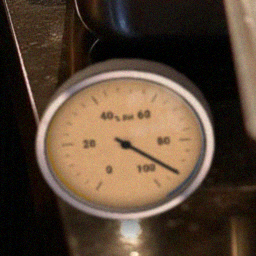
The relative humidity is 92,%
